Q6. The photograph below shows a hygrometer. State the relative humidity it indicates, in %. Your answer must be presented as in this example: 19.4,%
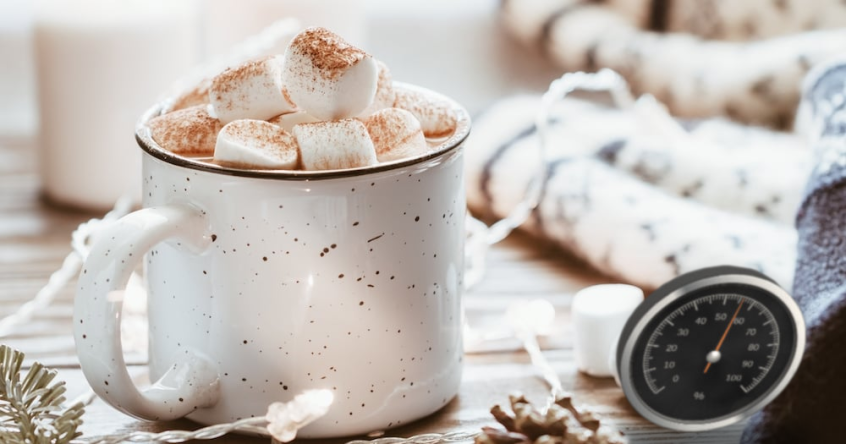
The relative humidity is 55,%
